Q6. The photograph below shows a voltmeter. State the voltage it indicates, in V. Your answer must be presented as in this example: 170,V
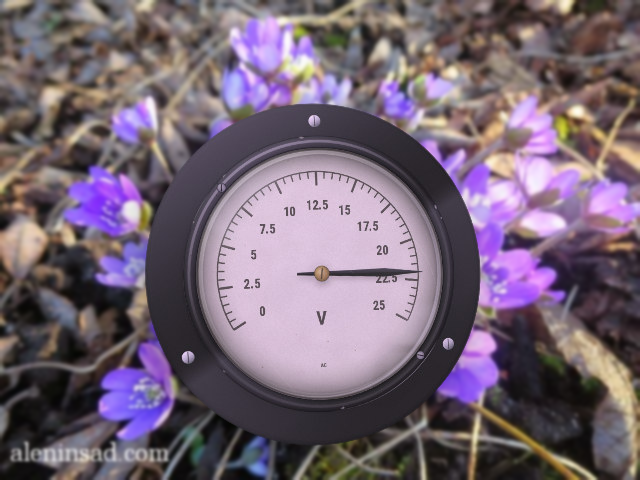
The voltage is 22,V
